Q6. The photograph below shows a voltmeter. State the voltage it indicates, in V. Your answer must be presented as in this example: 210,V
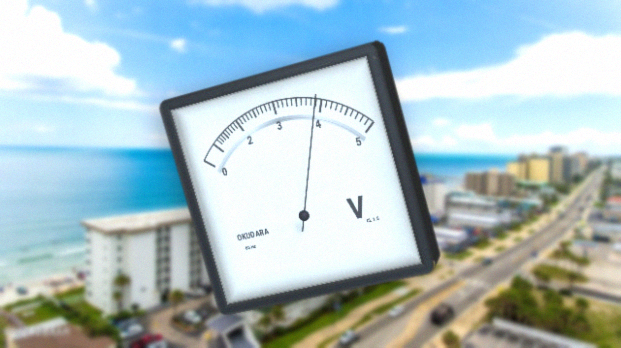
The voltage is 3.9,V
